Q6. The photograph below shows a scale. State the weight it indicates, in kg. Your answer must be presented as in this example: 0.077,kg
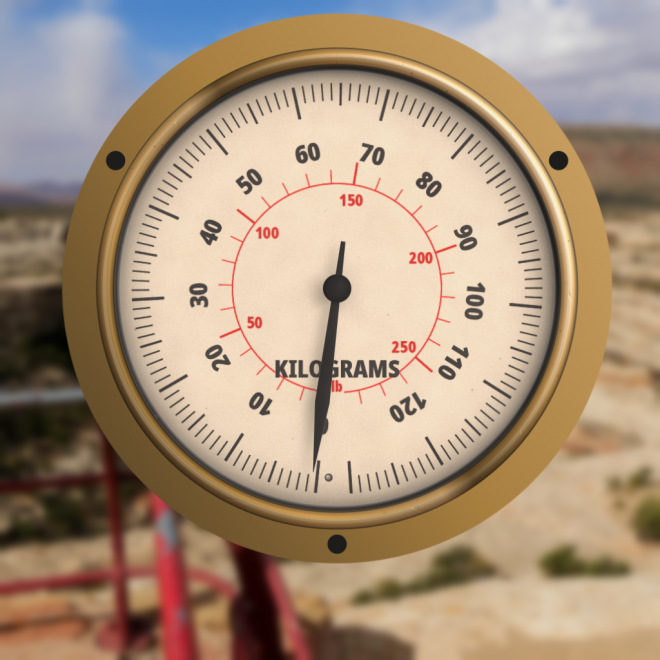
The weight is 0.5,kg
